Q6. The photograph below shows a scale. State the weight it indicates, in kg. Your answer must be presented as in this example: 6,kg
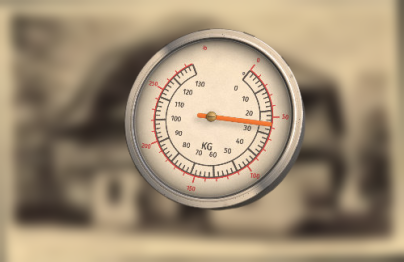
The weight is 26,kg
